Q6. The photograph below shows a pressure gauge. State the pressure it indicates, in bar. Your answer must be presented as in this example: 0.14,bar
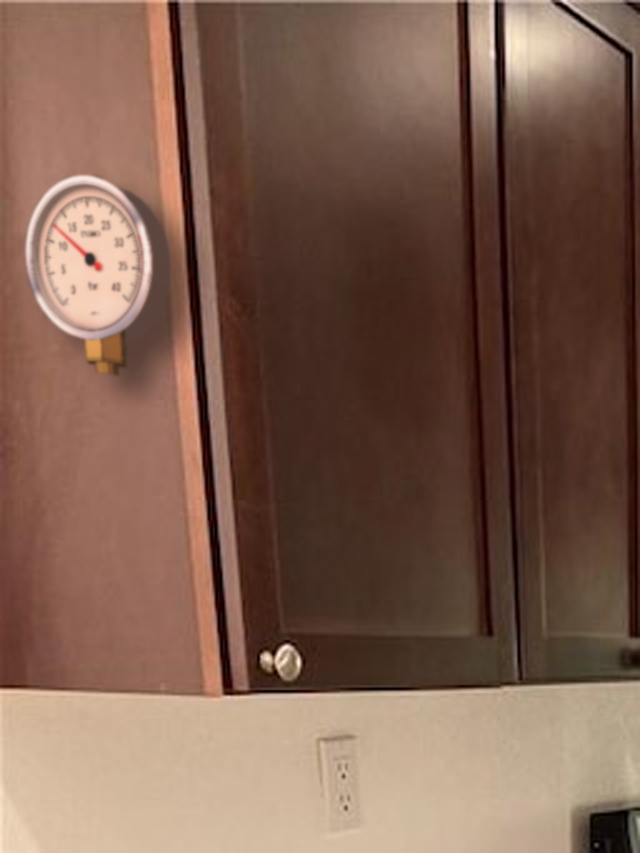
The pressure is 12.5,bar
